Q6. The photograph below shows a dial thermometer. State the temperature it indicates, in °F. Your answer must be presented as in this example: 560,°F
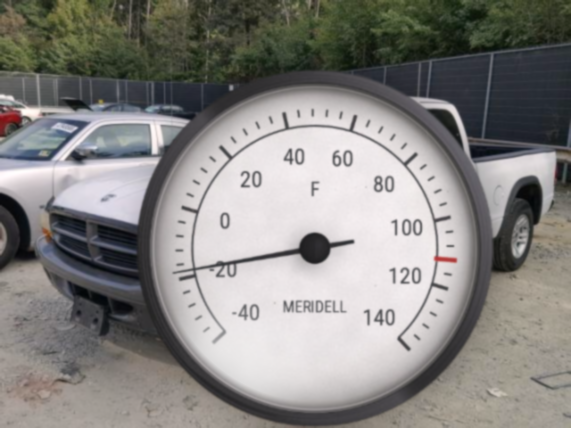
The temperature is -18,°F
